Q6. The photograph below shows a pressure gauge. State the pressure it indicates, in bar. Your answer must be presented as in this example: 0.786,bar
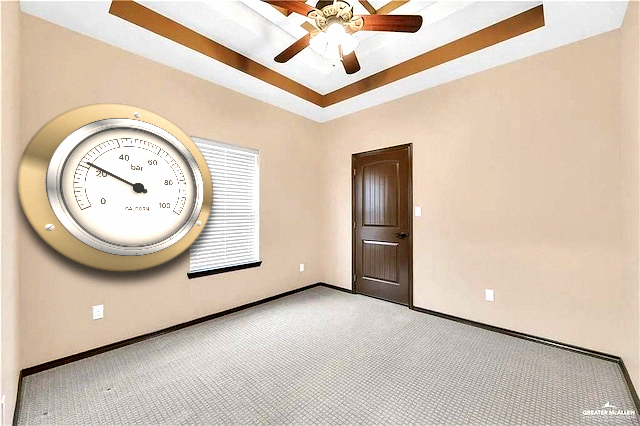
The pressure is 22,bar
